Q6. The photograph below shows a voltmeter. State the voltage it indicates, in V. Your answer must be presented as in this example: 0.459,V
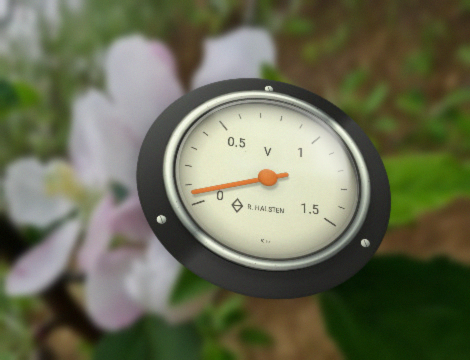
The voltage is 0.05,V
